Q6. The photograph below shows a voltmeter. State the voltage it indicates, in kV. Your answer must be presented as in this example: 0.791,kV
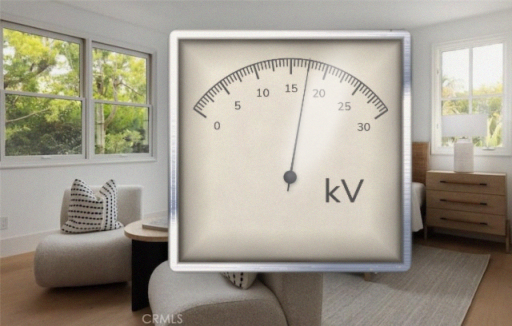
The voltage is 17.5,kV
